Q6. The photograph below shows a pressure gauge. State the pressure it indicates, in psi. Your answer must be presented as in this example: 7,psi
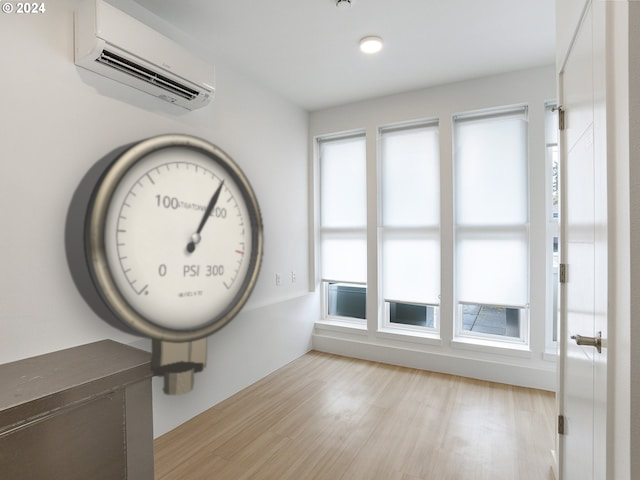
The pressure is 180,psi
